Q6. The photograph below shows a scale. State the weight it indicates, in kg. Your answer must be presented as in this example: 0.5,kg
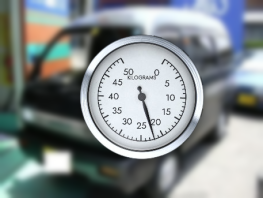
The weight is 22,kg
